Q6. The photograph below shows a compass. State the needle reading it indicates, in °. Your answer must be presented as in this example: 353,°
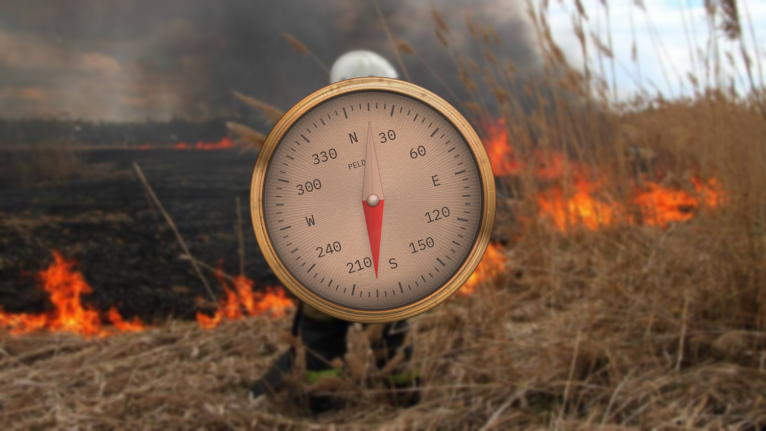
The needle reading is 195,°
